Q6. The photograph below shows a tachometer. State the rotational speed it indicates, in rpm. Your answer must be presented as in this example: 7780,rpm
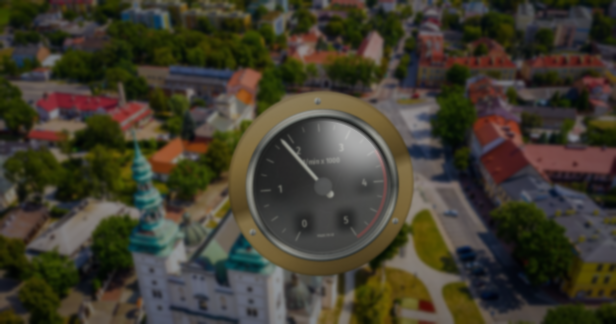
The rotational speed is 1875,rpm
